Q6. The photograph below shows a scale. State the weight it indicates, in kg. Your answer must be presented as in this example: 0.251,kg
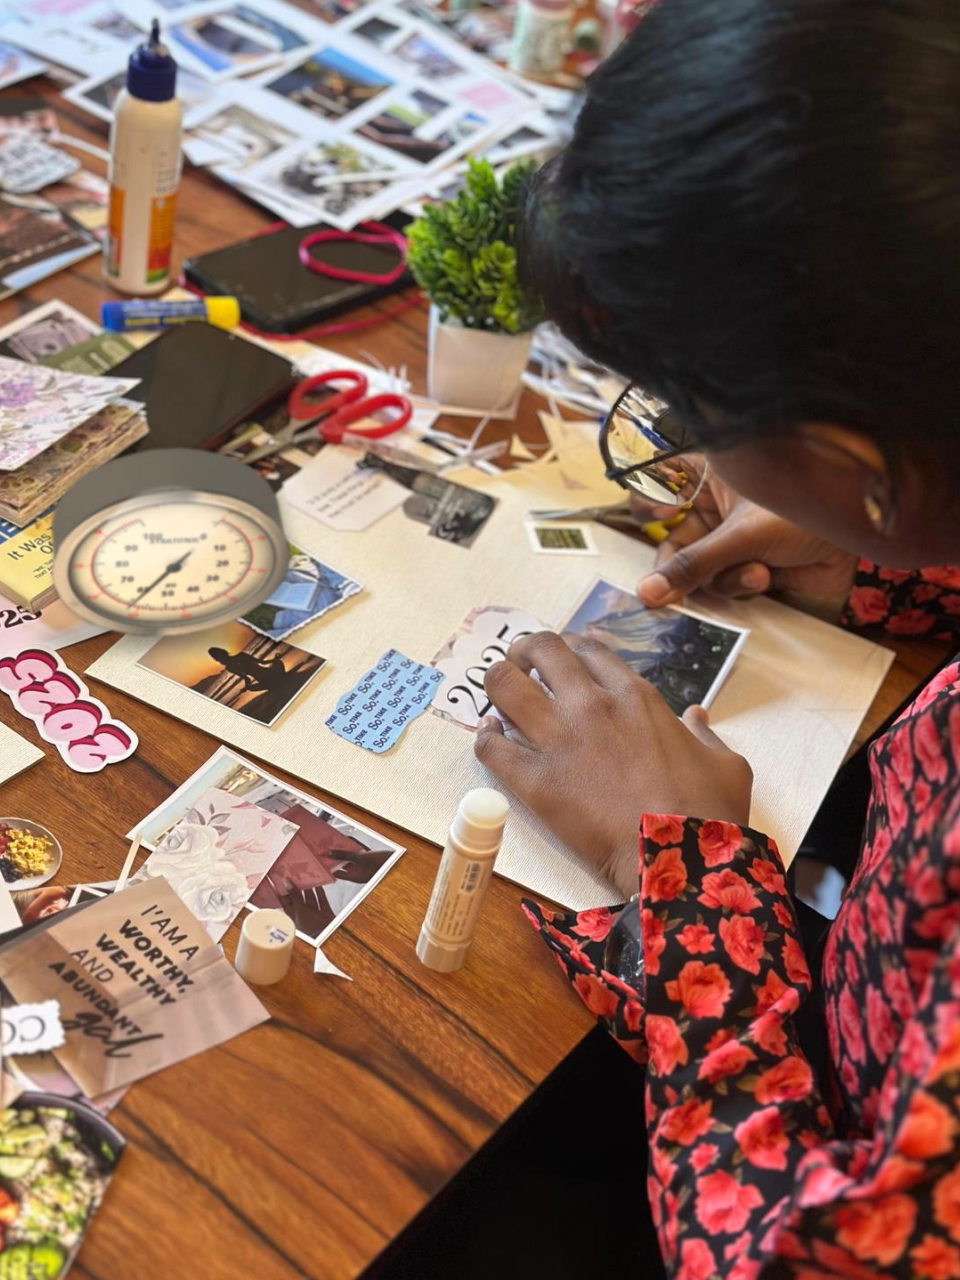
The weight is 60,kg
